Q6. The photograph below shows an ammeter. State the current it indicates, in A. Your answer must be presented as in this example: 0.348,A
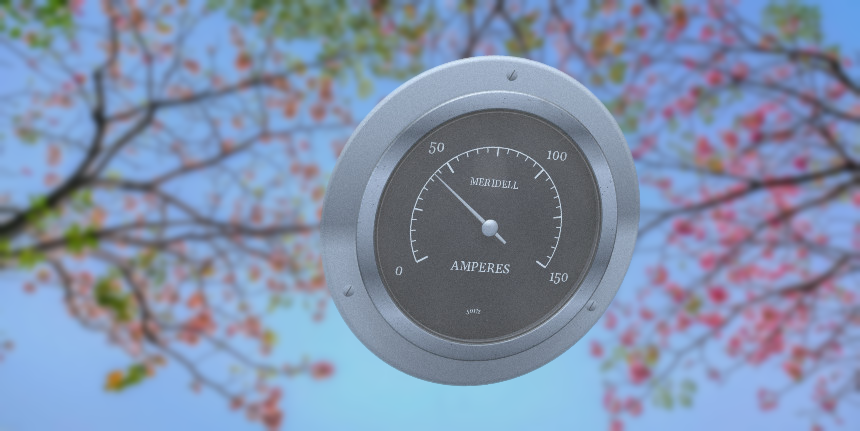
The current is 42.5,A
